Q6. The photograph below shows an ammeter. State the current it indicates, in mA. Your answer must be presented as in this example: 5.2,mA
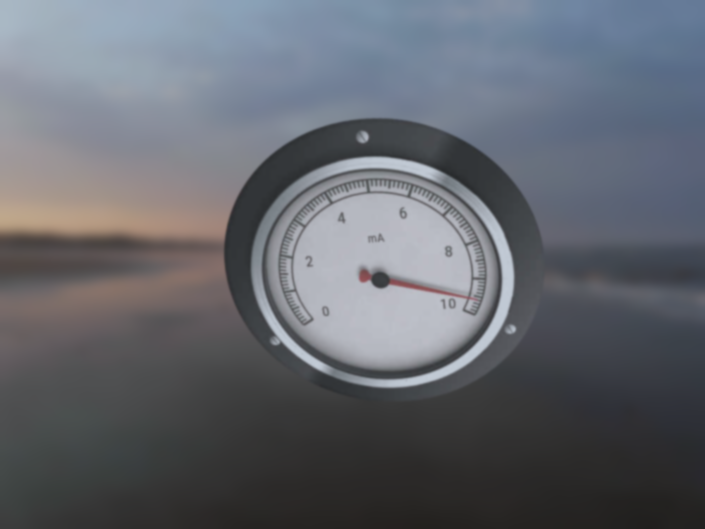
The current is 9.5,mA
